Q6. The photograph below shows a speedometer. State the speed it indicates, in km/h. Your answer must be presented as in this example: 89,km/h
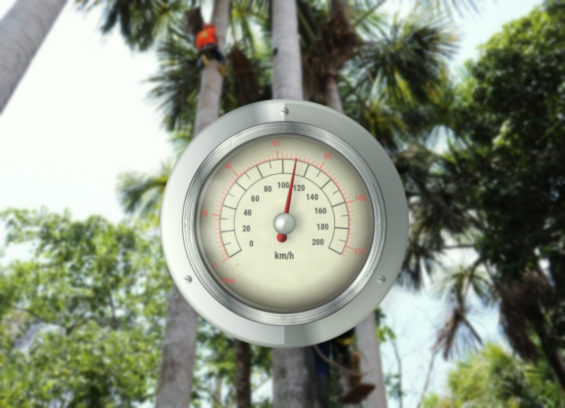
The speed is 110,km/h
